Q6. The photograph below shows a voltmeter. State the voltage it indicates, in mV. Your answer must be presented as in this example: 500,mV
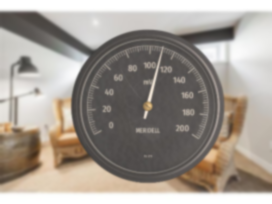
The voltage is 110,mV
